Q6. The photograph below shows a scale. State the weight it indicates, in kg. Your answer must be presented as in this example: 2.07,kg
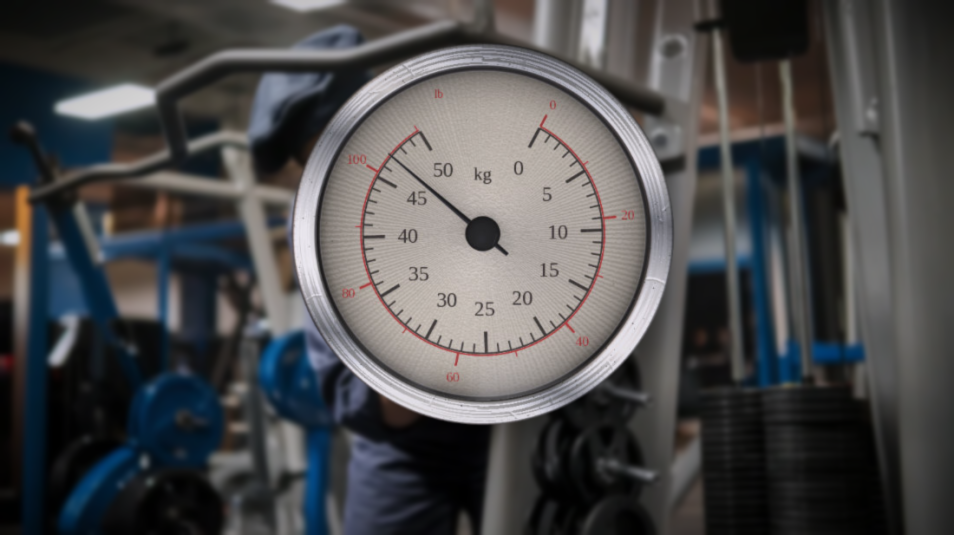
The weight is 47,kg
